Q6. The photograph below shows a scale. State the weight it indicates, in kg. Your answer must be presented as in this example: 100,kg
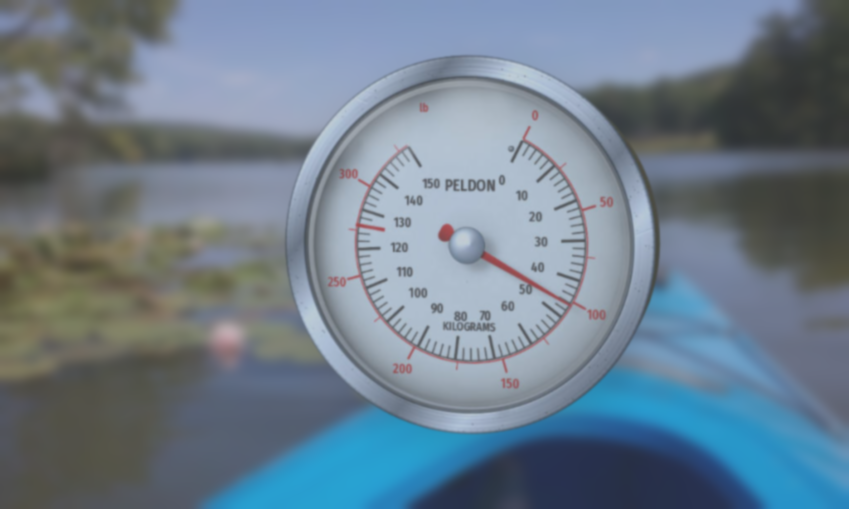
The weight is 46,kg
